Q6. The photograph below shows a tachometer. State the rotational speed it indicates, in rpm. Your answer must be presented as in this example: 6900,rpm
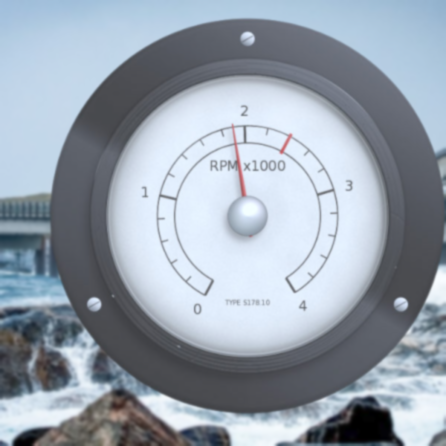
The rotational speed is 1900,rpm
